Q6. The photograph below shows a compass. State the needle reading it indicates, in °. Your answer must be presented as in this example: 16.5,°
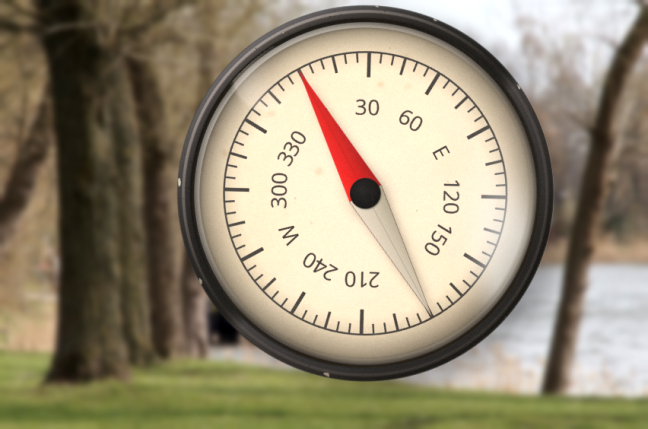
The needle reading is 0,°
